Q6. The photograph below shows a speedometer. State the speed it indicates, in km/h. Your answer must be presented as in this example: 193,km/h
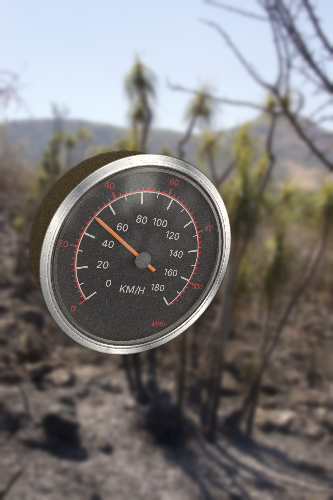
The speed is 50,km/h
